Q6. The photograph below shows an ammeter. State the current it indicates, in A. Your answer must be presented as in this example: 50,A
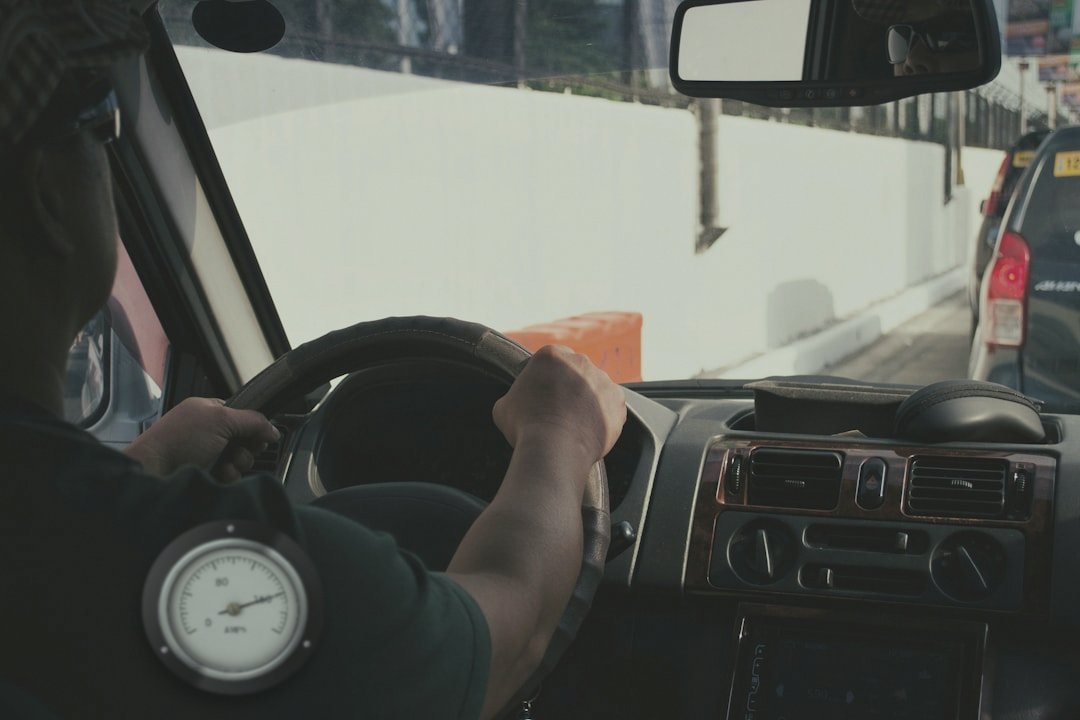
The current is 160,A
